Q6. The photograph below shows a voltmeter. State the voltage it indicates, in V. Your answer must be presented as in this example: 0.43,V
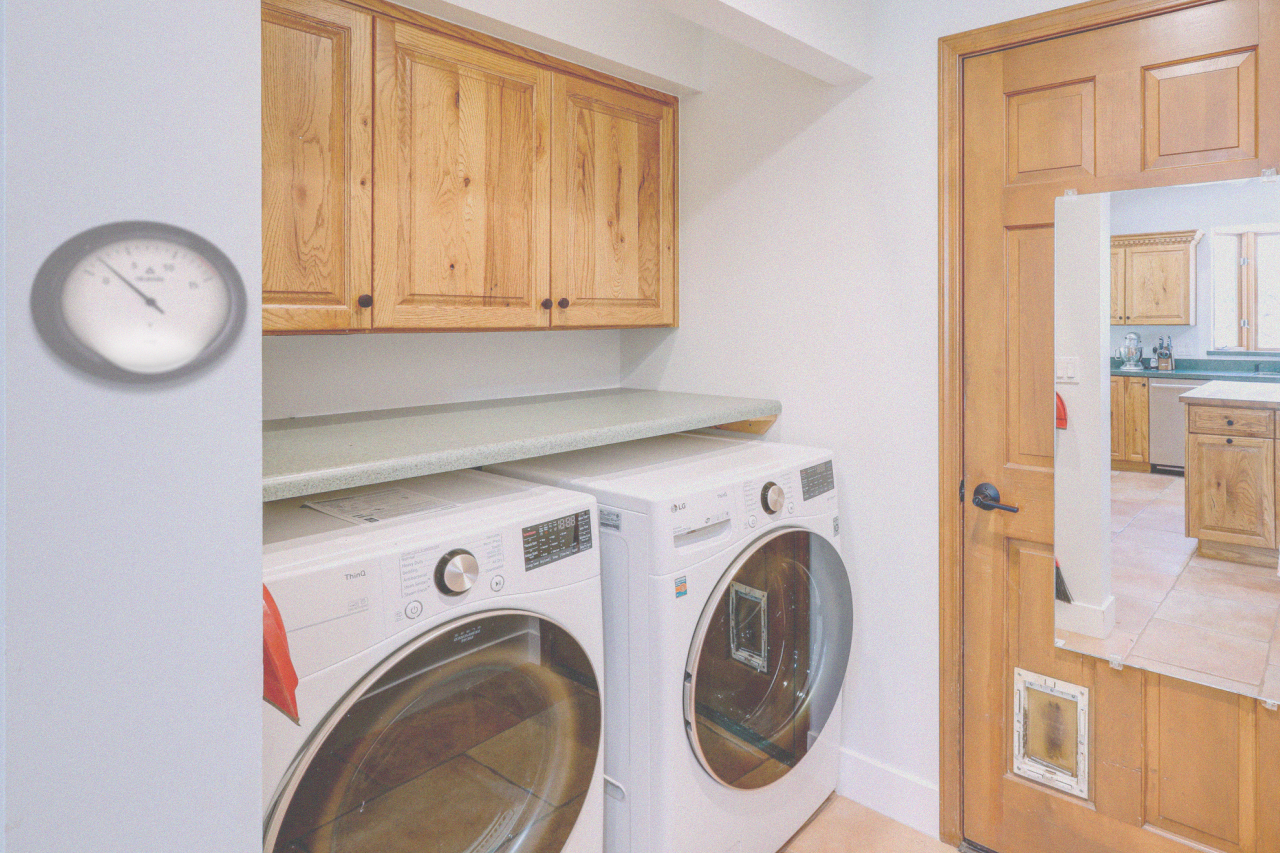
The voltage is 2,V
